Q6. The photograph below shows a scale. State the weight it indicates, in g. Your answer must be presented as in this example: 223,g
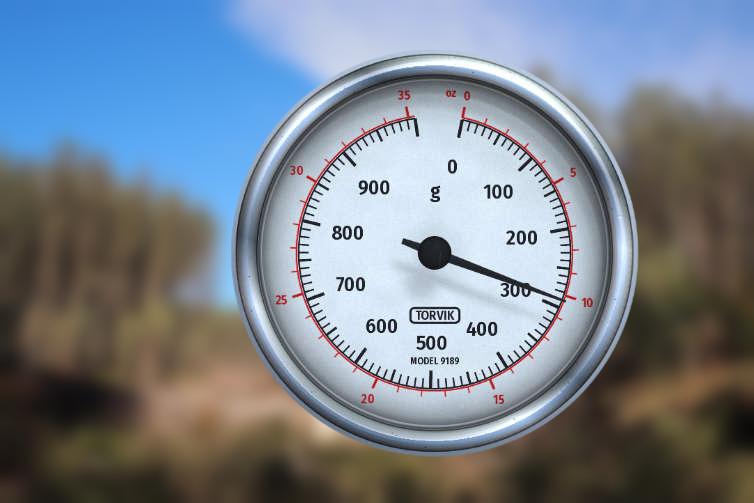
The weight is 290,g
